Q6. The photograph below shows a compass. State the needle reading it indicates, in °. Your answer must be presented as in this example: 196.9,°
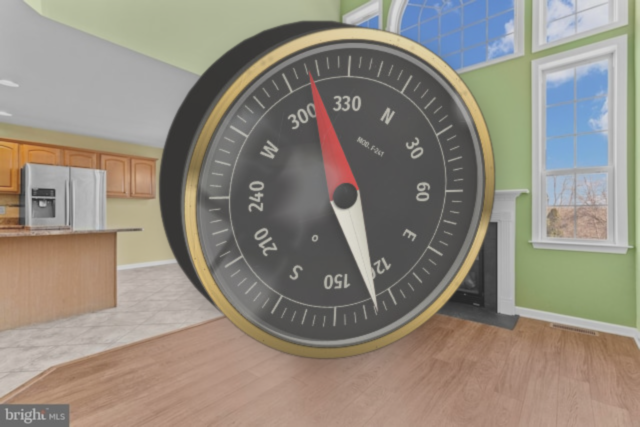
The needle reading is 310,°
